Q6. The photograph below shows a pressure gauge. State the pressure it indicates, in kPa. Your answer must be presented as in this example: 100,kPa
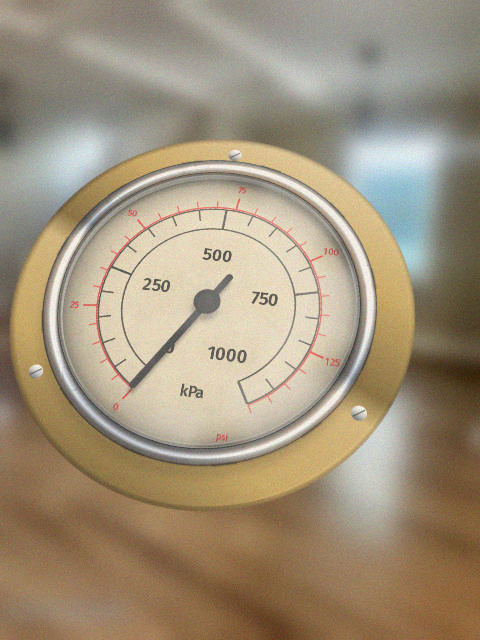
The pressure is 0,kPa
